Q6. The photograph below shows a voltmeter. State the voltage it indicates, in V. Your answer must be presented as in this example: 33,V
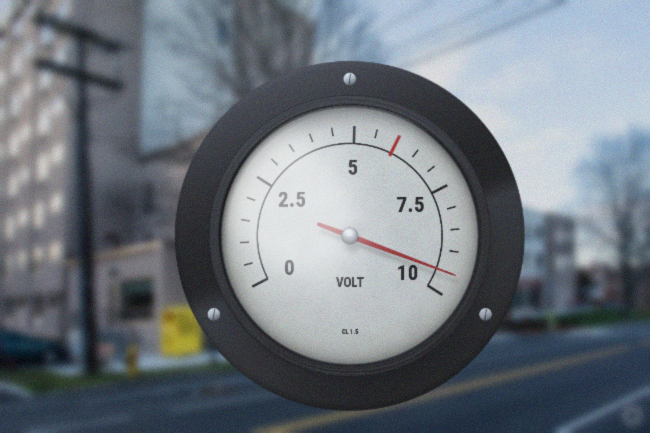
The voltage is 9.5,V
